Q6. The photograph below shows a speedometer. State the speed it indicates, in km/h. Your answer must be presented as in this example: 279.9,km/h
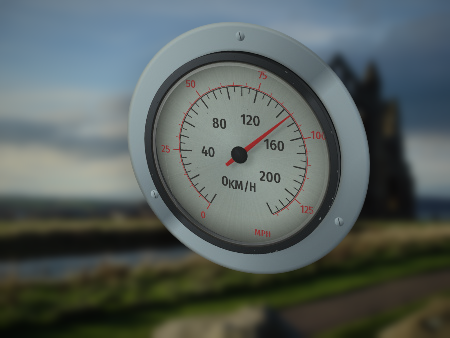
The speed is 145,km/h
